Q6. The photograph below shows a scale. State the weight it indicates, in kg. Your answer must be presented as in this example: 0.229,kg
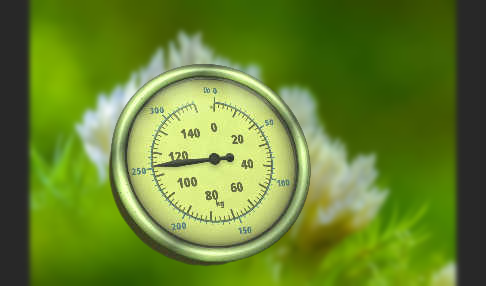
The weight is 114,kg
